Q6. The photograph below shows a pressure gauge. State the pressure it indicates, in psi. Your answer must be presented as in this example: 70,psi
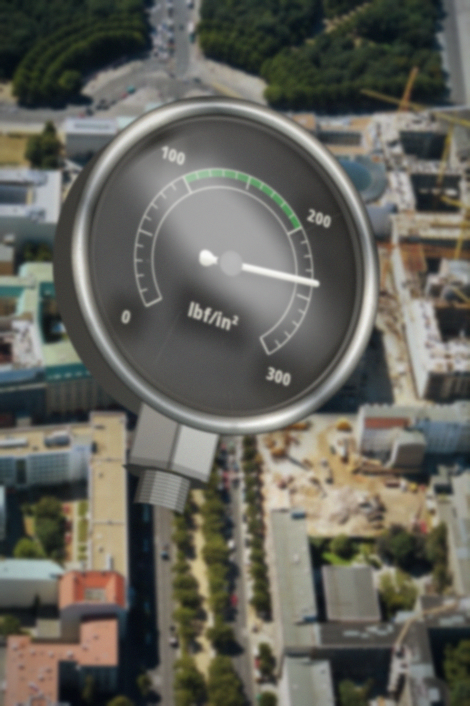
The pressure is 240,psi
